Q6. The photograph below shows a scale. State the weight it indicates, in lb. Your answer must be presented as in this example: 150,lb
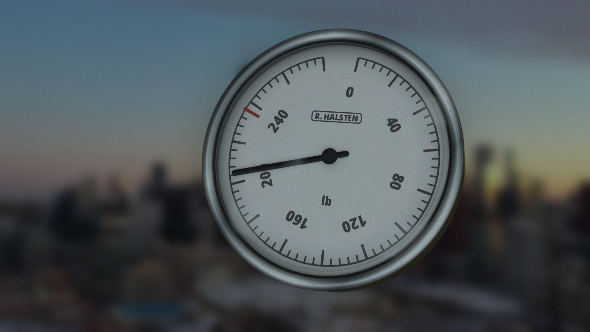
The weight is 204,lb
